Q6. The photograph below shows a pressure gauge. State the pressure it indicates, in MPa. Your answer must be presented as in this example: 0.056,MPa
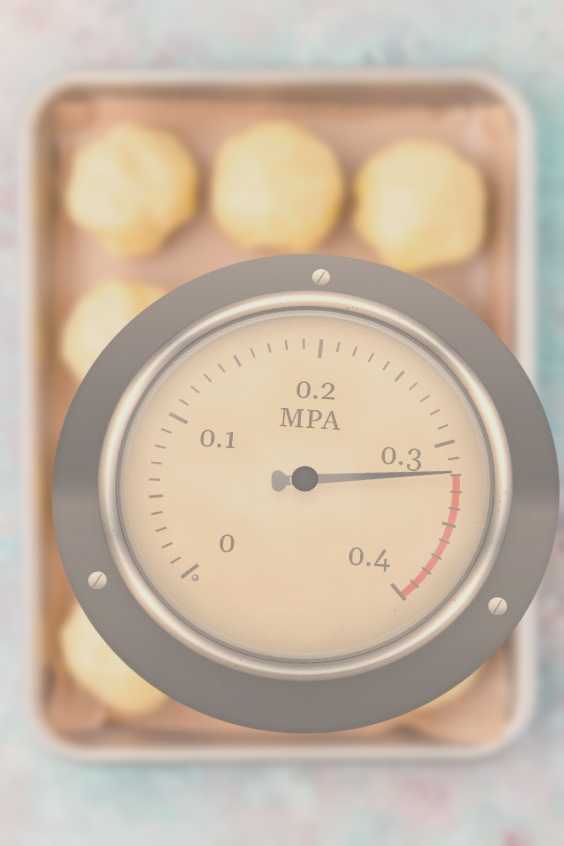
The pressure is 0.32,MPa
